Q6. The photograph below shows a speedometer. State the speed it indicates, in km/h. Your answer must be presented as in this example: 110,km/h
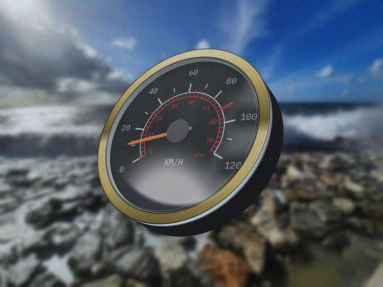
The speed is 10,km/h
